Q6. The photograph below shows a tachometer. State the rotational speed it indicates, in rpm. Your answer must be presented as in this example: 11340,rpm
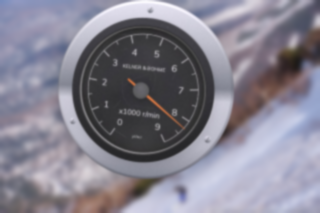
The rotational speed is 8250,rpm
